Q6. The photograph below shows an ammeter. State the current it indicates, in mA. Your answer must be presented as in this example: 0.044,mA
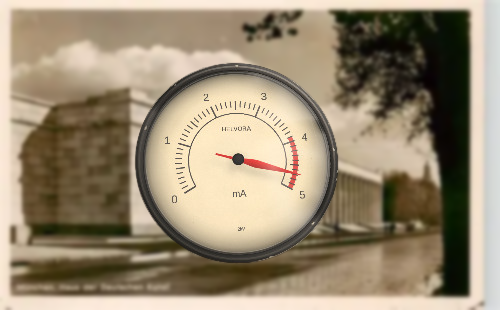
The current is 4.7,mA
